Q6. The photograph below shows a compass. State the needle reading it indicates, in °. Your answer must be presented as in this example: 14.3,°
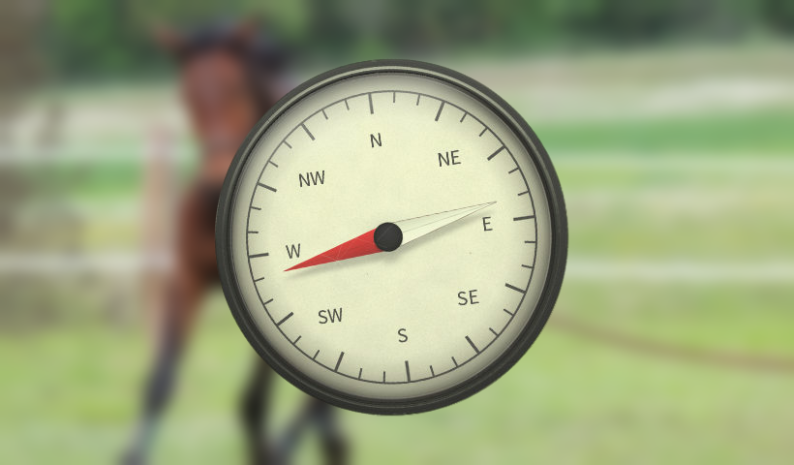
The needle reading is 260,°
